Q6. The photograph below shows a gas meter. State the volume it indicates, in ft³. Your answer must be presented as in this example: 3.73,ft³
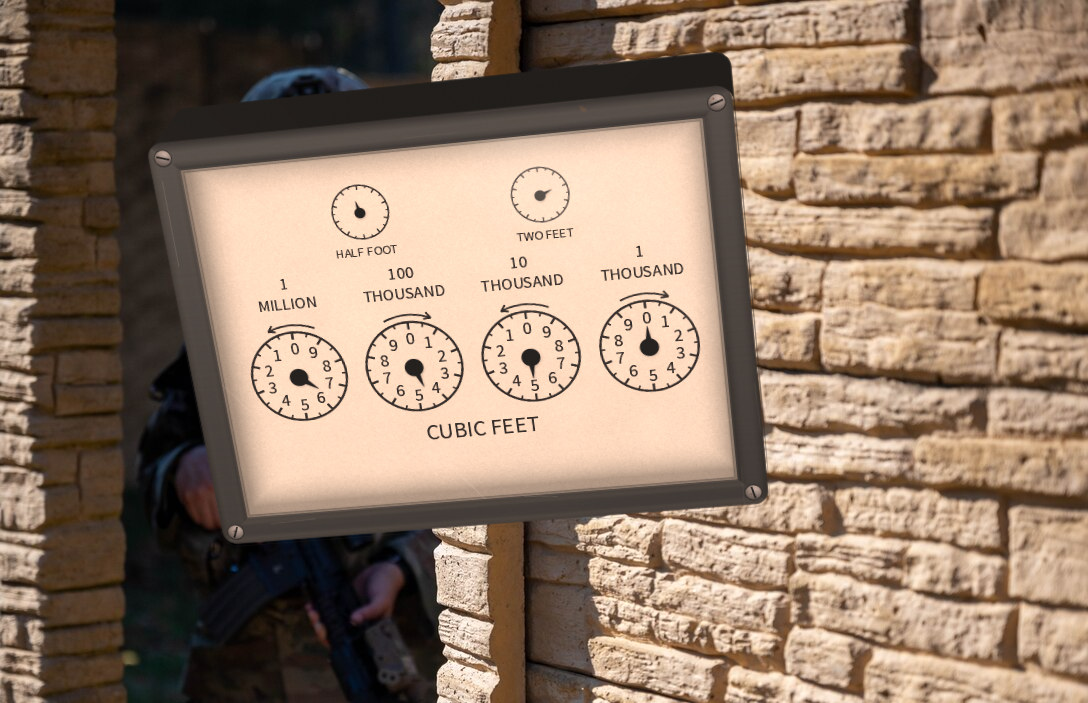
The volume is 645000,ft³
